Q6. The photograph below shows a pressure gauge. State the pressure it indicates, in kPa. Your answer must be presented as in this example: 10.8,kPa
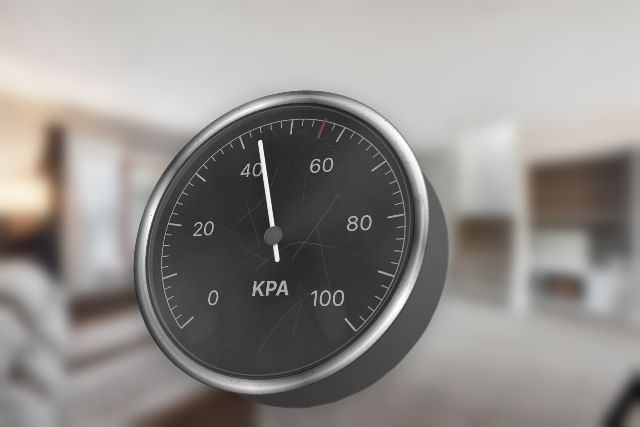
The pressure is 44,kPa
